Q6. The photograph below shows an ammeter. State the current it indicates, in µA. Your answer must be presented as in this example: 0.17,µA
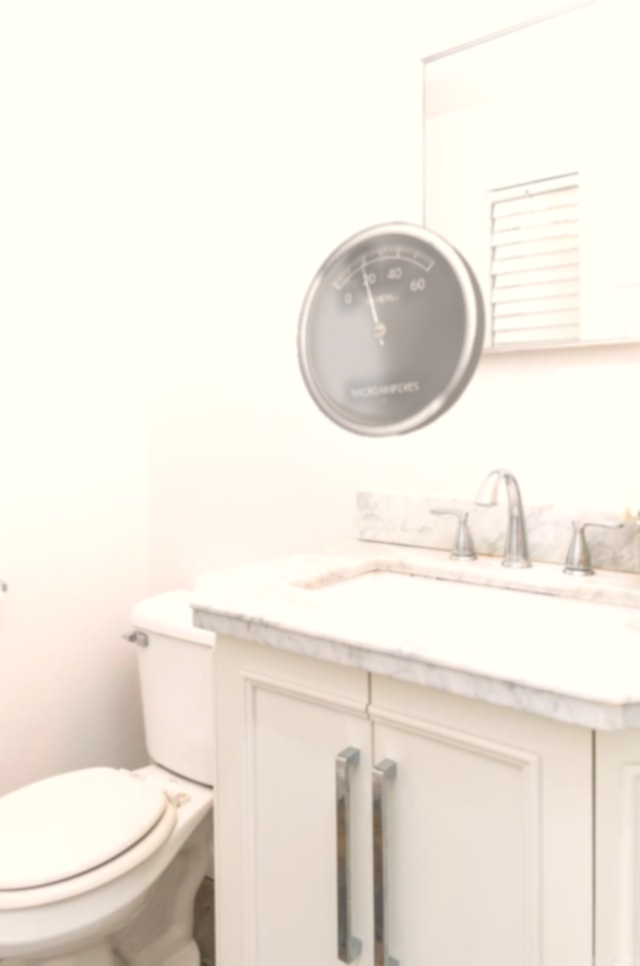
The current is 20,µA
